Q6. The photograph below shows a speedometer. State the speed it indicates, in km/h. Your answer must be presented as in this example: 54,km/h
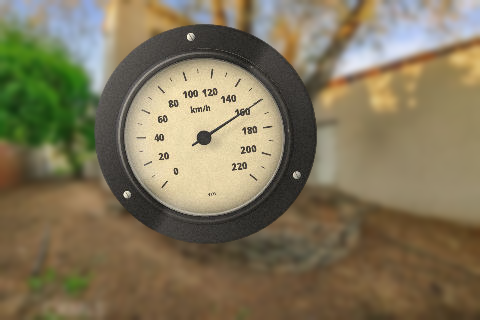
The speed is 160,km/h
